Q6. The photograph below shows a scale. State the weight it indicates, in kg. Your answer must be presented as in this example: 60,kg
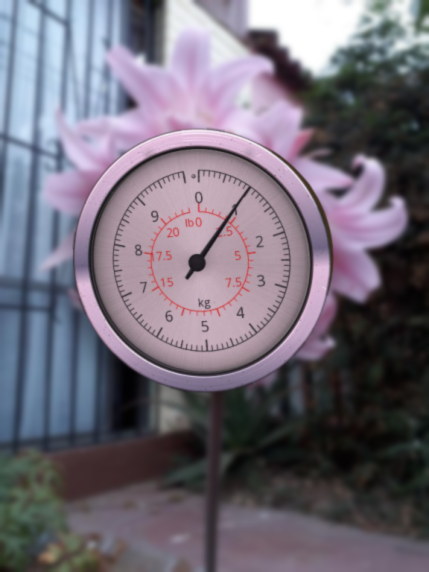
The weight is 1,kg
